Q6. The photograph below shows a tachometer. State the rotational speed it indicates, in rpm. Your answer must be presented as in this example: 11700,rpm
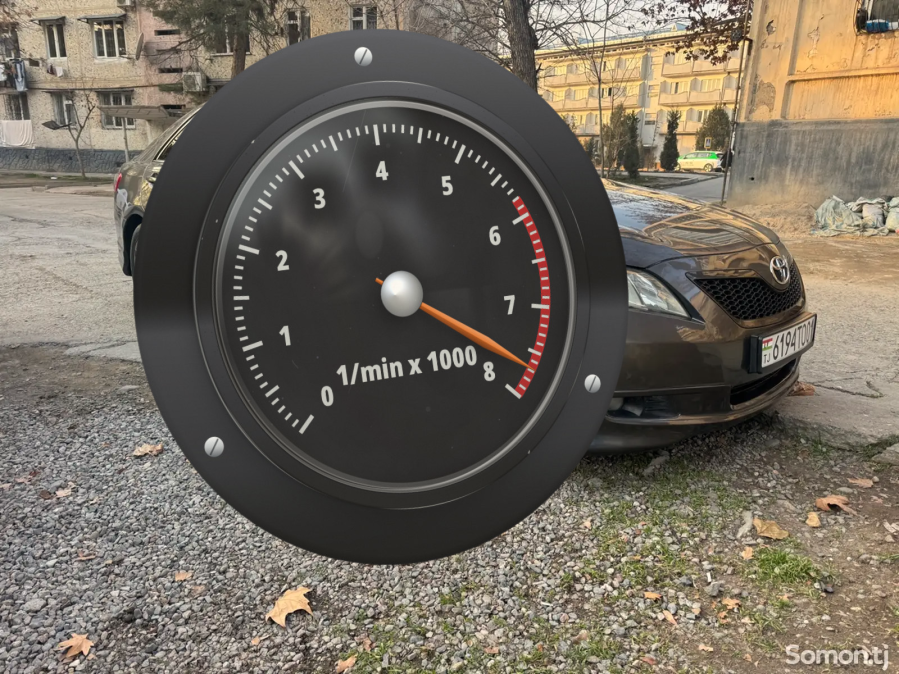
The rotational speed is 7700,rpm
